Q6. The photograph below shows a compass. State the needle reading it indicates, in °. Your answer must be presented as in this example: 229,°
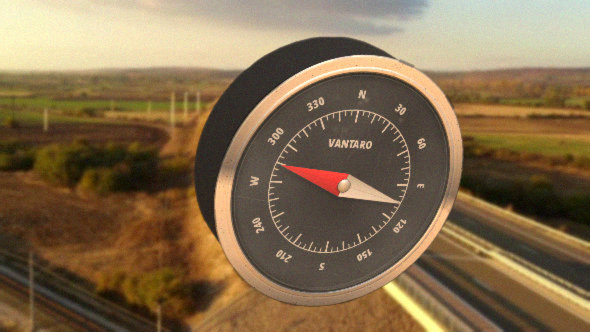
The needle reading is 285,°
